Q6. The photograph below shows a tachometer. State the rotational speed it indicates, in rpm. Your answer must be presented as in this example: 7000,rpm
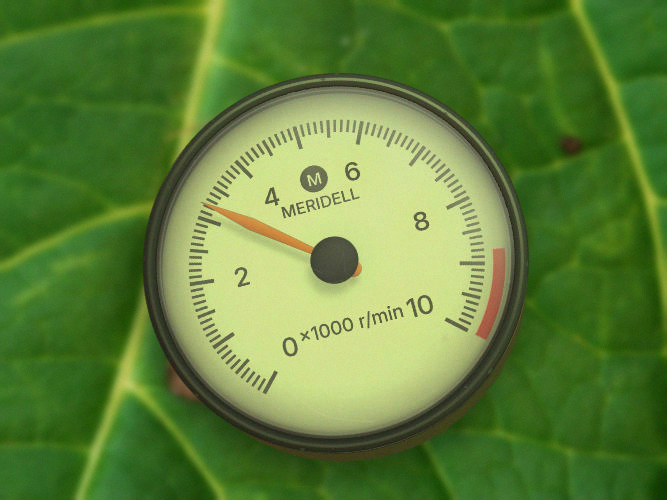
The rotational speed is 3200,rpm
